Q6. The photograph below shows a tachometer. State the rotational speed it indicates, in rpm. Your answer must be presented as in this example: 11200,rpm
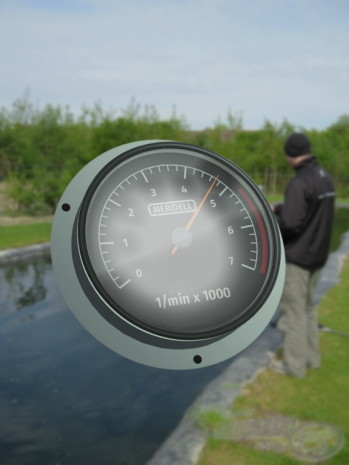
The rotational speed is 4700,rpm
